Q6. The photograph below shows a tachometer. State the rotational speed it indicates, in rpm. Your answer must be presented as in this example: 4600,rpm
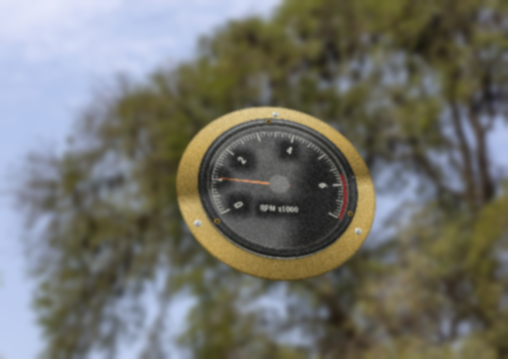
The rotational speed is 1000,rpm
